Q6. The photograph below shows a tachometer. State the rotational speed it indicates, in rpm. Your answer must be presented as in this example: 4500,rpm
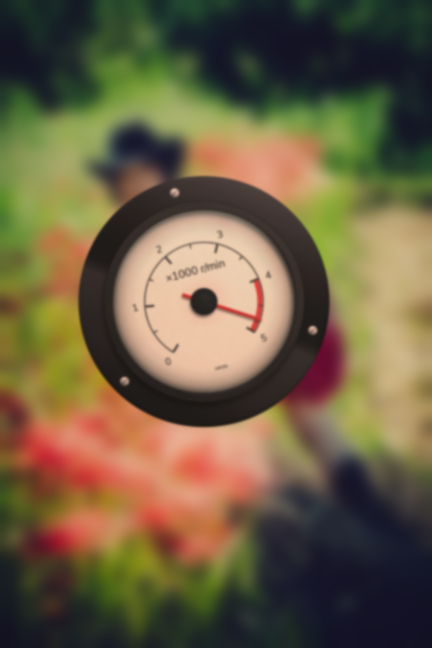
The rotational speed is 4750,rpm
